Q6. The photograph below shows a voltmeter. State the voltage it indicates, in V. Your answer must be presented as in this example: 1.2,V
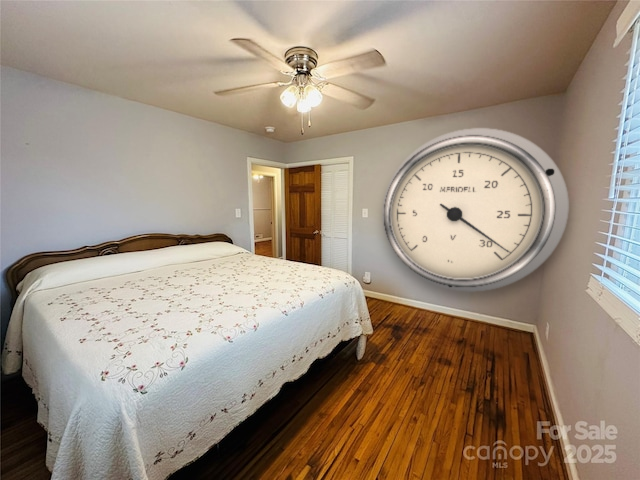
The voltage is 29,V
